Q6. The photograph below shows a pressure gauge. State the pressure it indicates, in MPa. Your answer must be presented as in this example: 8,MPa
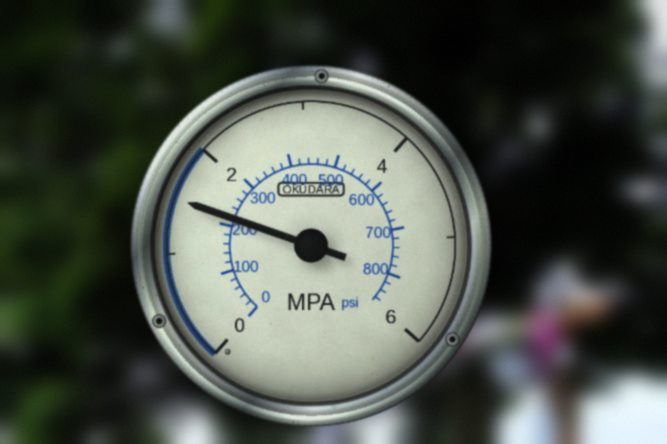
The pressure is 1.5,MPa
